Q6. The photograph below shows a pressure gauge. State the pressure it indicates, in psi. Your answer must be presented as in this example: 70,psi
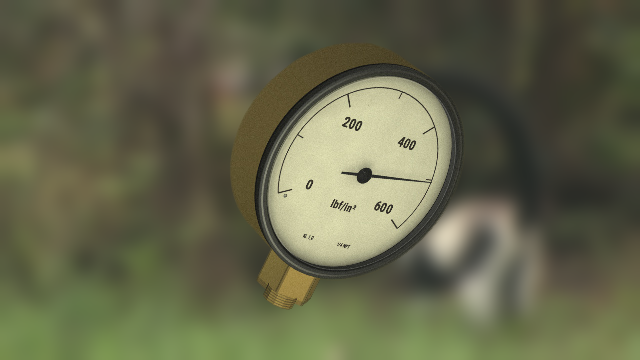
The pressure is 500,psi
